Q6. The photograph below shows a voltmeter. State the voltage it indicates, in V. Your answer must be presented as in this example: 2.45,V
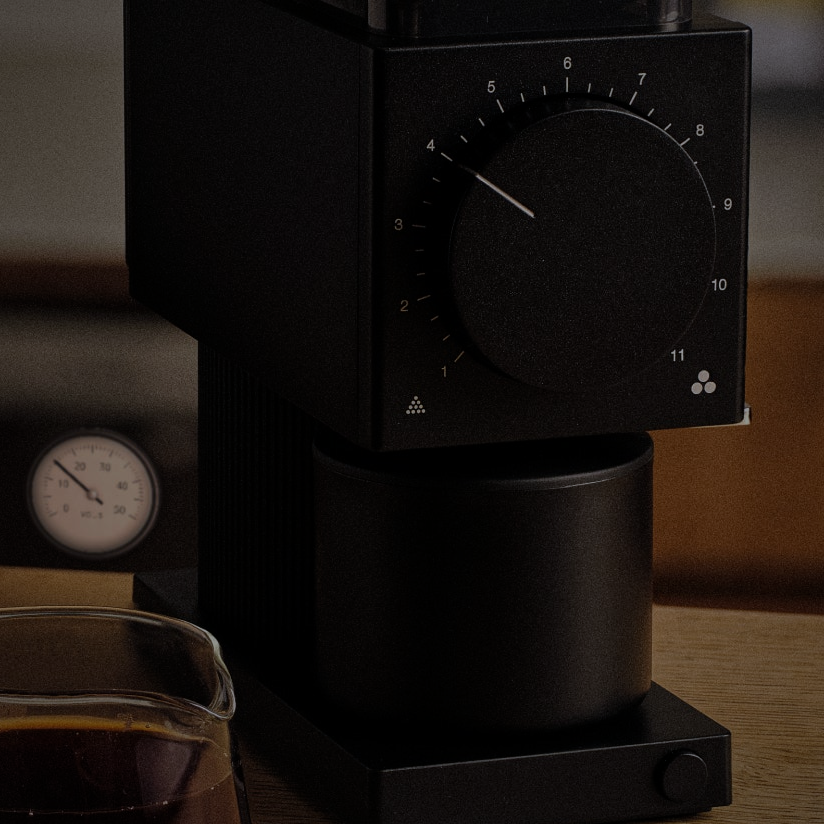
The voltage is 15,V
